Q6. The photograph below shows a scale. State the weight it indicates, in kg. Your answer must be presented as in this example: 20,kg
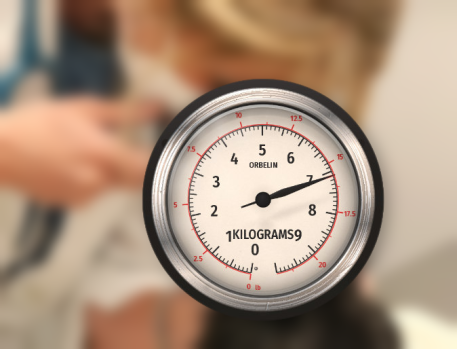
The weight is 7.1,kg
